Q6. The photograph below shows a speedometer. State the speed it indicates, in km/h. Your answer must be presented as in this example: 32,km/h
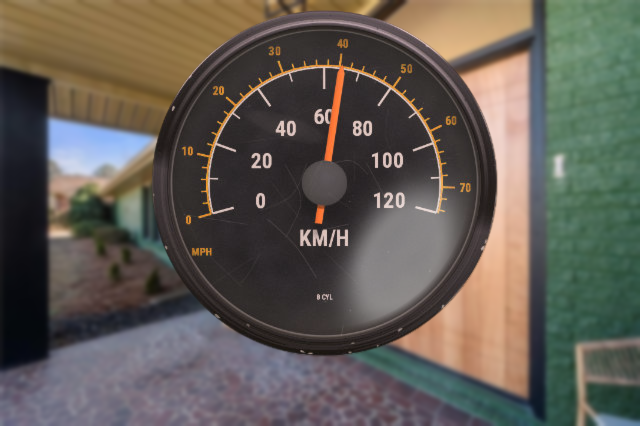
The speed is 65,km/h
